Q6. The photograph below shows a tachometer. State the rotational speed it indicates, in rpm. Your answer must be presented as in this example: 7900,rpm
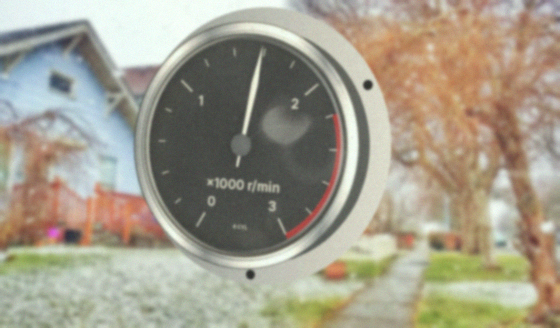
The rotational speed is 1600,rpm
